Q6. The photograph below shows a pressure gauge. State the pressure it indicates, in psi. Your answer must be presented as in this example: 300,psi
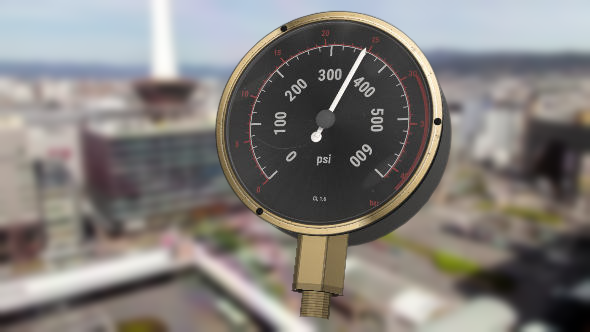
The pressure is 360,psi
